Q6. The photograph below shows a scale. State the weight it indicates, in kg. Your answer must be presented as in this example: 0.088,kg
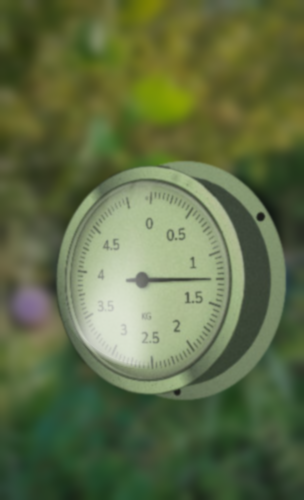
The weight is 1.25,kg
